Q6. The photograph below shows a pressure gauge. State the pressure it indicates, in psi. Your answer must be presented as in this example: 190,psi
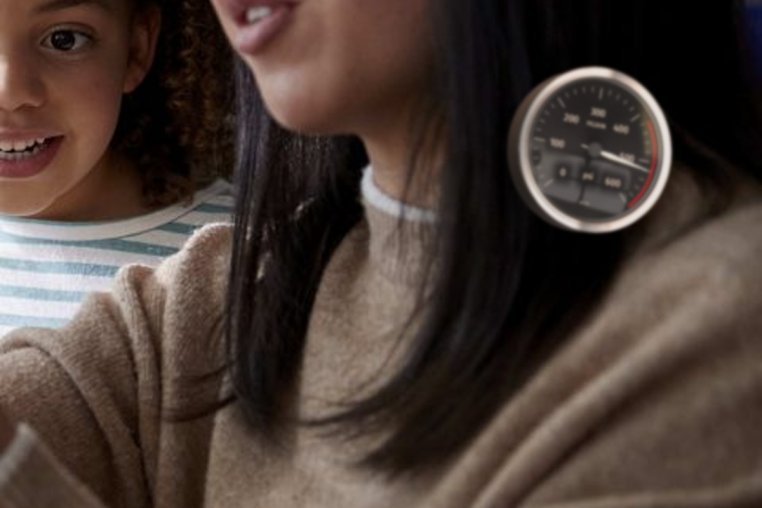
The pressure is 520,psi
